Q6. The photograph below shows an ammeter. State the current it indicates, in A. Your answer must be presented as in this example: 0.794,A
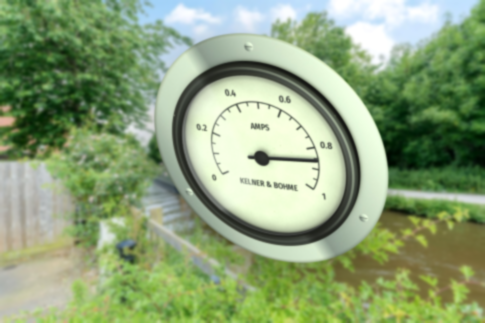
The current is 0.85,A
